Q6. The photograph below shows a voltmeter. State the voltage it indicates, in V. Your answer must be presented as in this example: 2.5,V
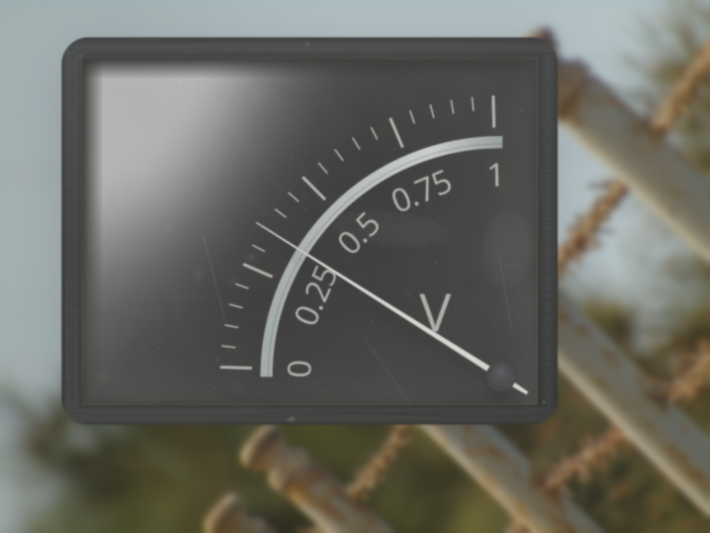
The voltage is 0.35,V
